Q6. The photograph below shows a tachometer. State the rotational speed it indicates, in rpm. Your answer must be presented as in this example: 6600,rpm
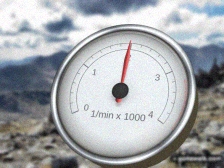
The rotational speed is 2000,rpm
